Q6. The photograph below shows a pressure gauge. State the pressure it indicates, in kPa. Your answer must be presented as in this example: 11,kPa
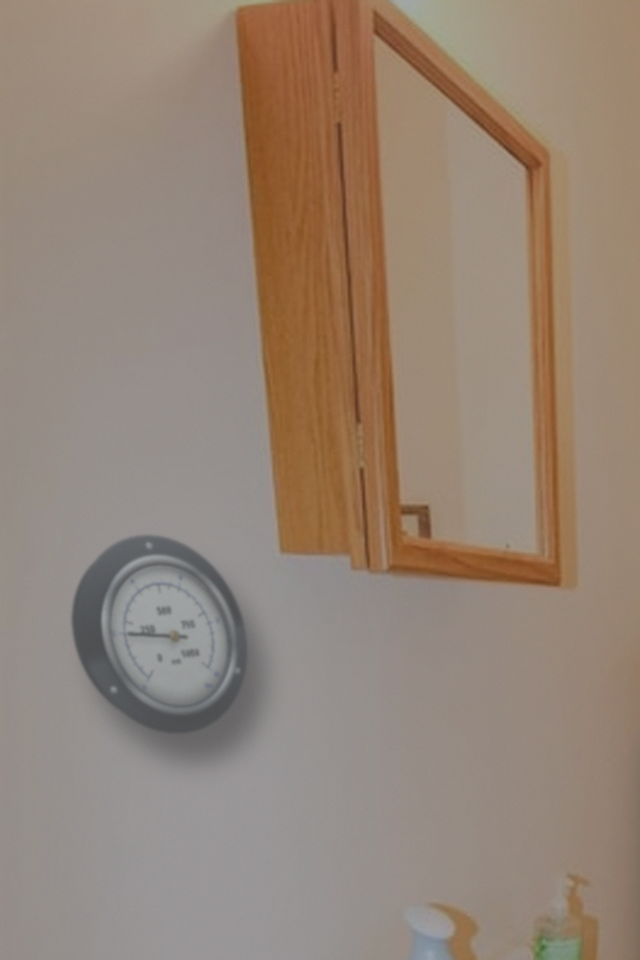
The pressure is 200,kPa
